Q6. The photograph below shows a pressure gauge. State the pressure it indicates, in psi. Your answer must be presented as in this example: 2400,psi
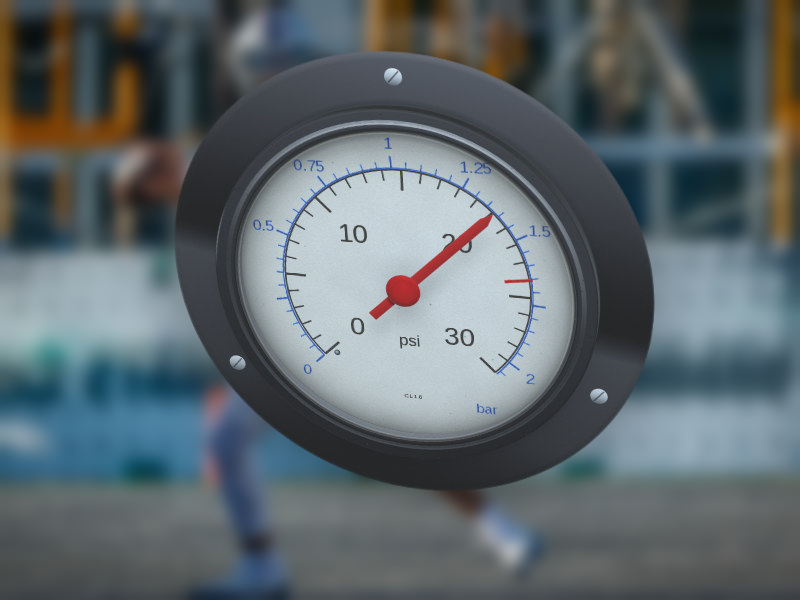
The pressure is 20,psi
